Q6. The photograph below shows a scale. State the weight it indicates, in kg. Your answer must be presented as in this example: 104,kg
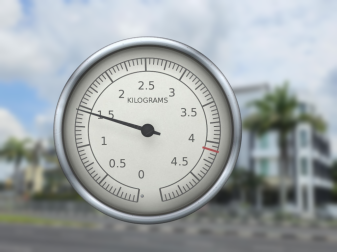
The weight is 1.45,kg
